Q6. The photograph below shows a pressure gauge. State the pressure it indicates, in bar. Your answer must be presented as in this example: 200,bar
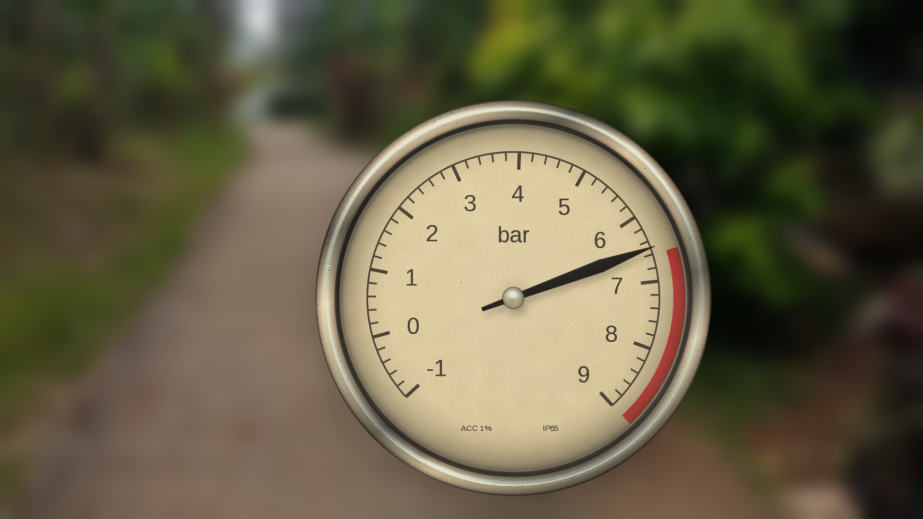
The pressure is 6.5,bar
